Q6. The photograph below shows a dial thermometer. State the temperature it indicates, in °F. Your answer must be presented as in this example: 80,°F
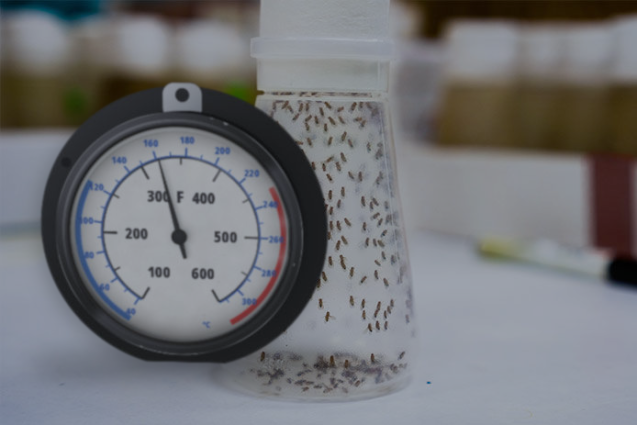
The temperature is 325,°F
